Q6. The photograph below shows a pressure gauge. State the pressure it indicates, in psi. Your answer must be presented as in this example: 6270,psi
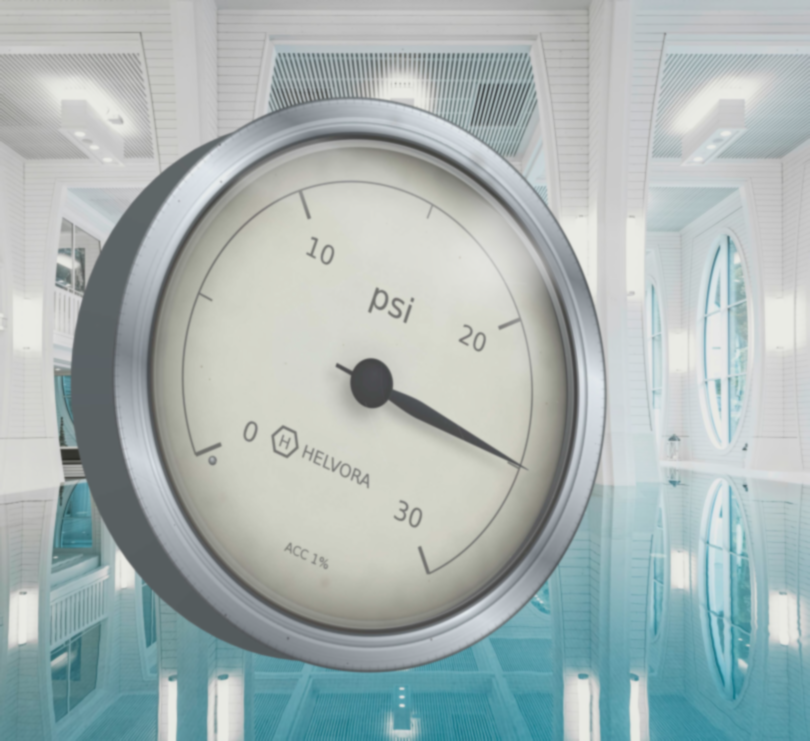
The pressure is 25,psi
